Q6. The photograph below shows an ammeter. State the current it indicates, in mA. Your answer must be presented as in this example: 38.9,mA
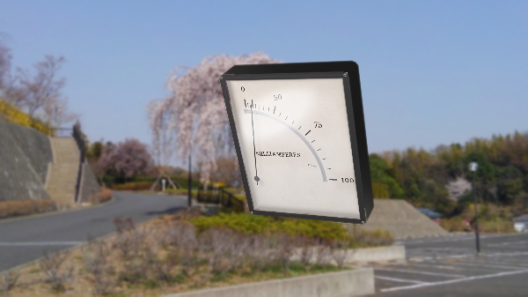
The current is 25,mA
